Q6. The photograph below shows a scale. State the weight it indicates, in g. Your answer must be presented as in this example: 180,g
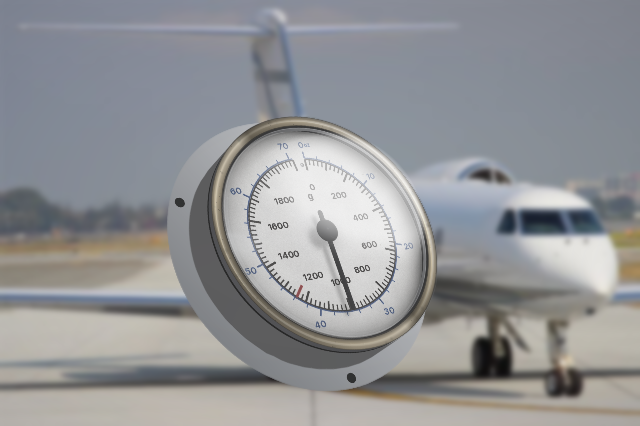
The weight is 1000,g
